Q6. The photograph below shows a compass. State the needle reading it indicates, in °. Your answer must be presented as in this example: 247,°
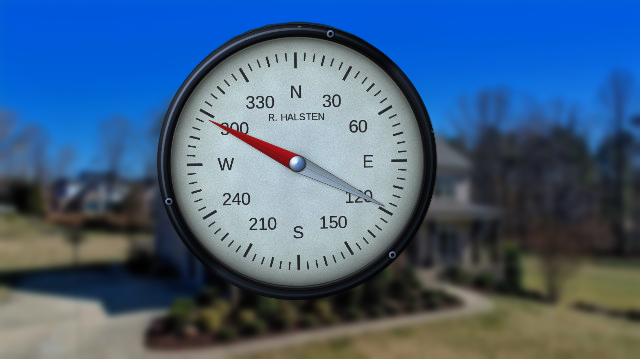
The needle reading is 297.5,°
